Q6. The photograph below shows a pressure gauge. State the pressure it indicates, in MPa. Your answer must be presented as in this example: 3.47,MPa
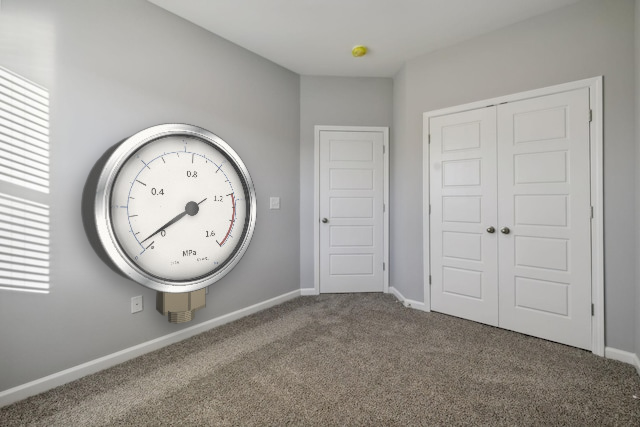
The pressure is 0.05,MPa
